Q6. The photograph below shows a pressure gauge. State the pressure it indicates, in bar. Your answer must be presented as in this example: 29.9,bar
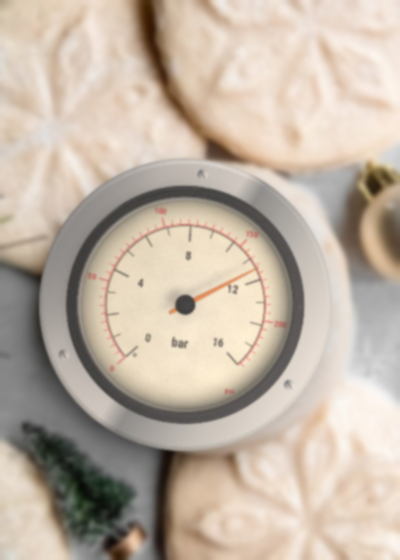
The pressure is 11.5,bar
